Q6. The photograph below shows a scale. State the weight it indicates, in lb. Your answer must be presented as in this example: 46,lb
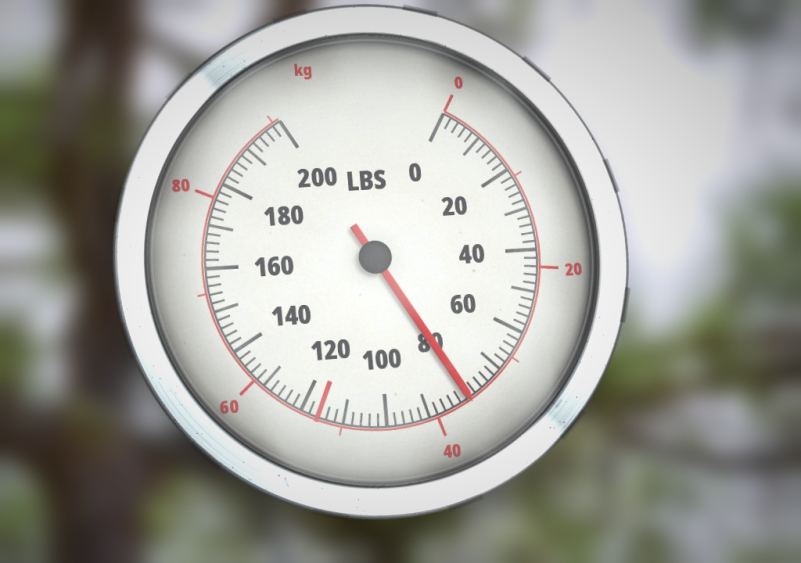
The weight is 80,lb
